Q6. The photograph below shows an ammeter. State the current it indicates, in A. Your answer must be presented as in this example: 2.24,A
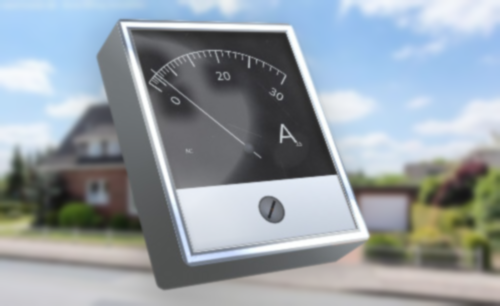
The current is 5,A
